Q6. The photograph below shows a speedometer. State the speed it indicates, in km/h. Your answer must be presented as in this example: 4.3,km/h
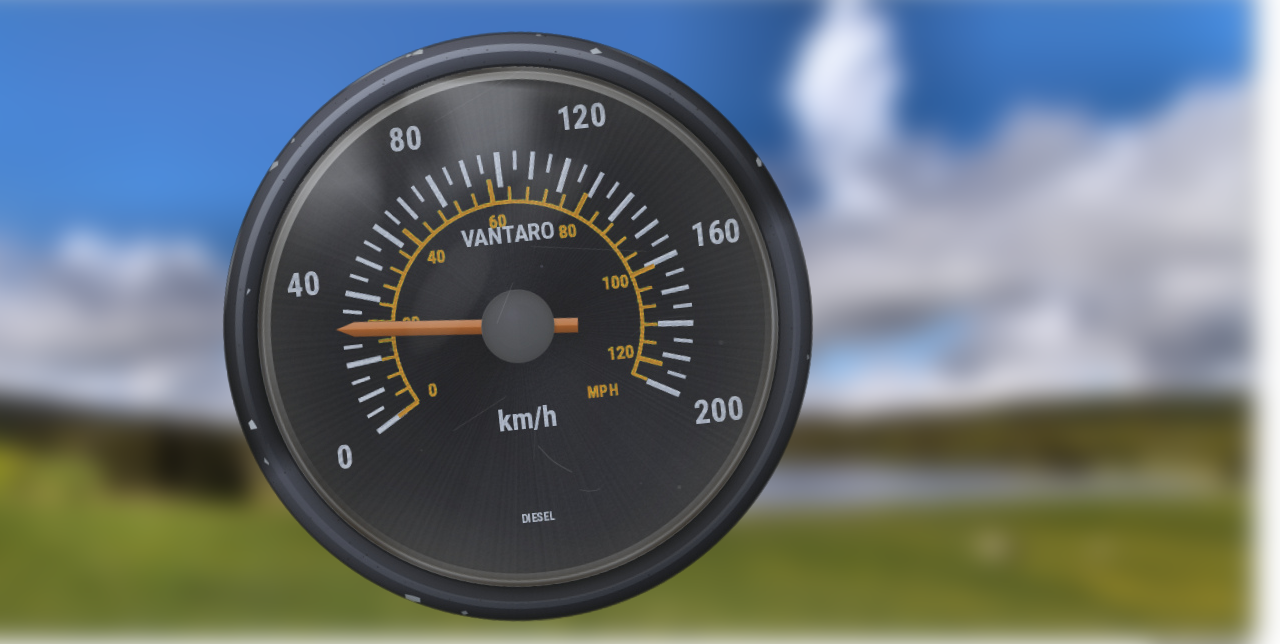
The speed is 30,km/h
